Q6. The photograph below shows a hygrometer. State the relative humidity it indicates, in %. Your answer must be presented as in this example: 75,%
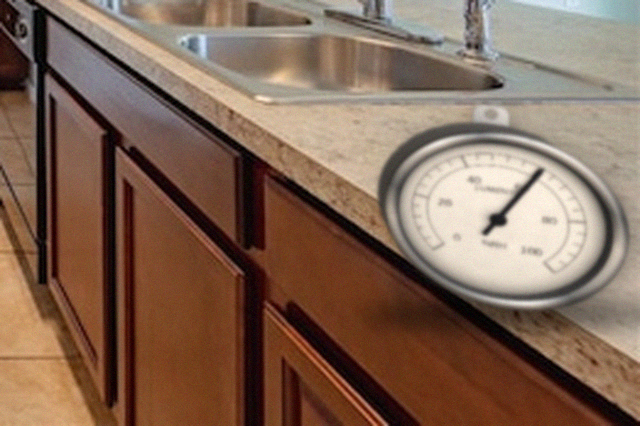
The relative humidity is 60,%
